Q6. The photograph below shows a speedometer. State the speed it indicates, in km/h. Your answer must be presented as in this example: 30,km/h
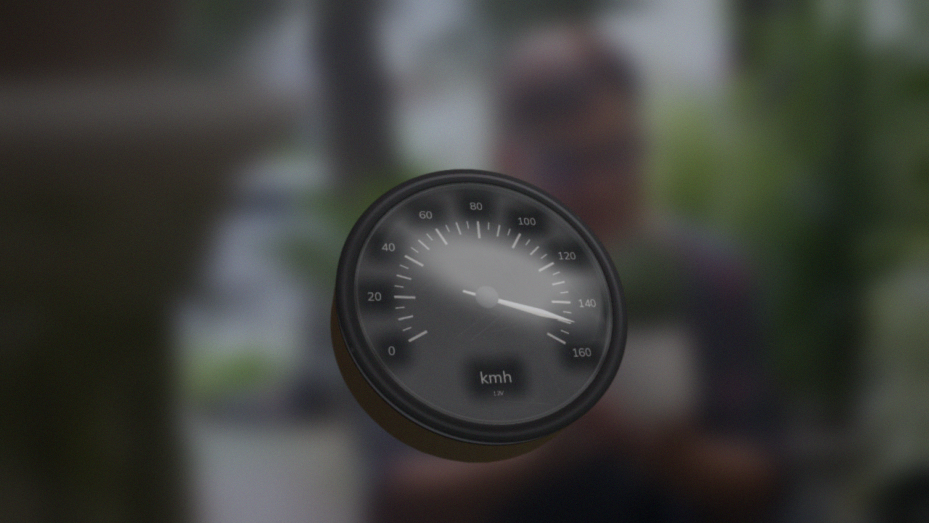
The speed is 150,km/h
